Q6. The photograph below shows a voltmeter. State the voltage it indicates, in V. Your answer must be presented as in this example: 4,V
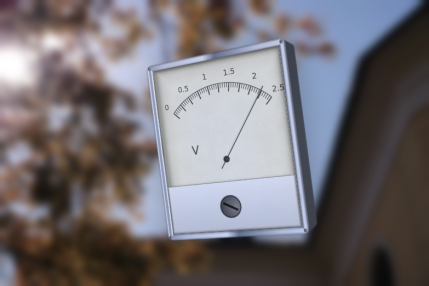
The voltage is 2.25,V
